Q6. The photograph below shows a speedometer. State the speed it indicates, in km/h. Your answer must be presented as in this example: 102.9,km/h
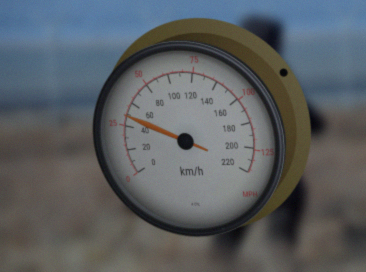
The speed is 50,km/h
